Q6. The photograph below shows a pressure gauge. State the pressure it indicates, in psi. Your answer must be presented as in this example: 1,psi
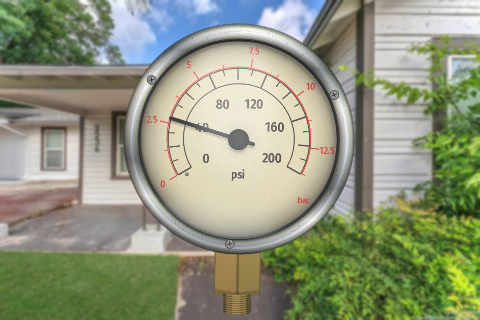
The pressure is 40,psi
